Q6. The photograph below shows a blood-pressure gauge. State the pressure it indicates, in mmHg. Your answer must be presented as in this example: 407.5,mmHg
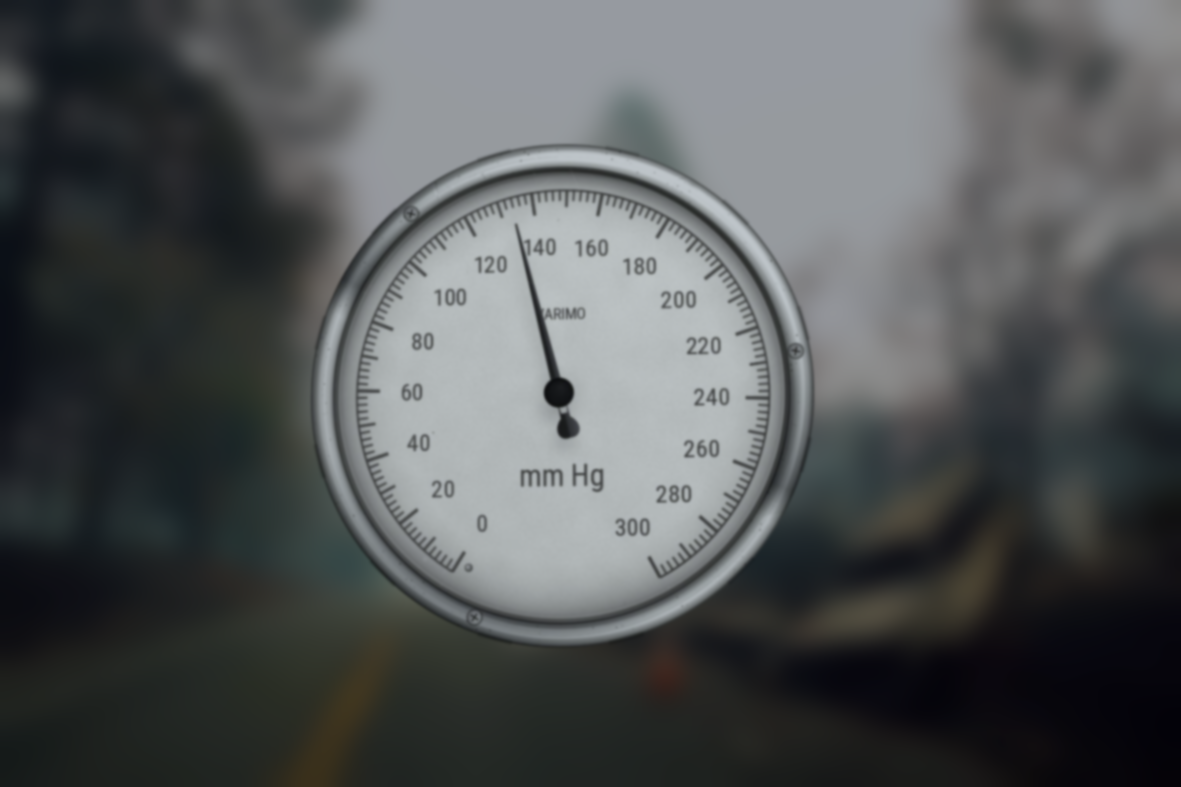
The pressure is 134,mmHg
